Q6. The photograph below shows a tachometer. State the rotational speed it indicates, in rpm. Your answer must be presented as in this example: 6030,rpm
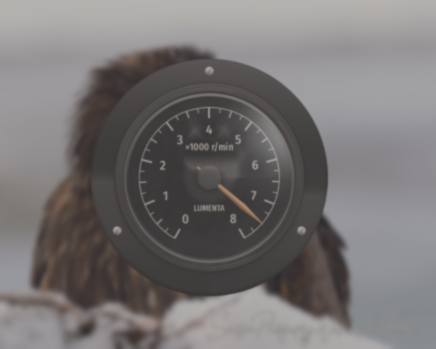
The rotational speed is 7500,rpm
